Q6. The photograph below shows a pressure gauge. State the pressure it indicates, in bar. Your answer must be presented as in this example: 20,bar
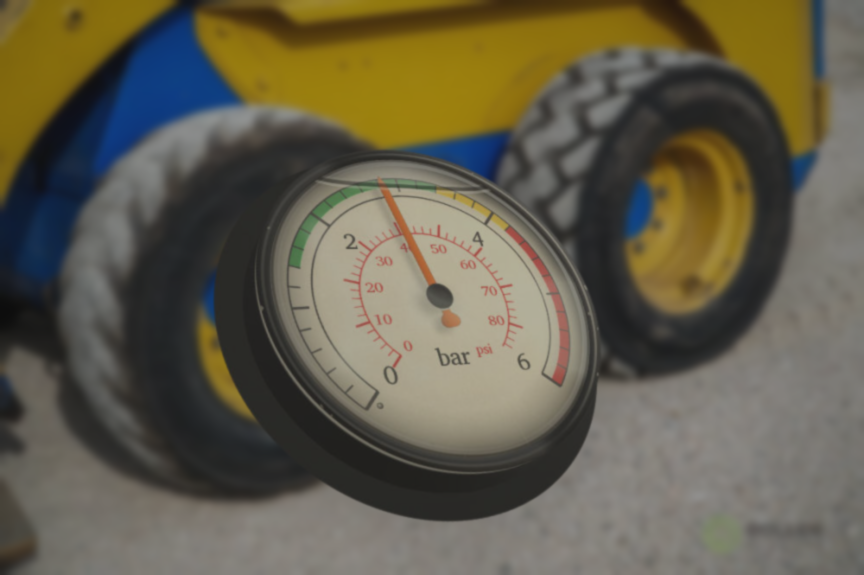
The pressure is 2.8,bar
